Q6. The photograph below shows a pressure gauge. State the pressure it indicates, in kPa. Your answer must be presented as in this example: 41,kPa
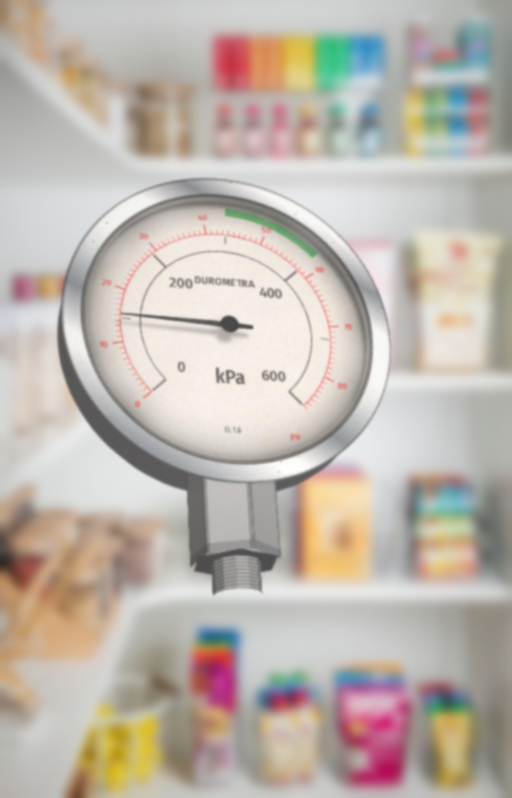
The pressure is 100,kPa
